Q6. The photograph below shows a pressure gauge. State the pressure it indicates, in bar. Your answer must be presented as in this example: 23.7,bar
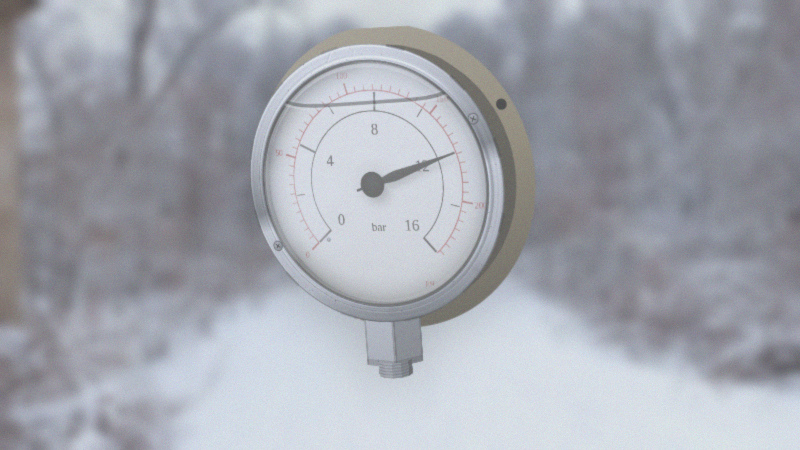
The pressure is 12,bar
